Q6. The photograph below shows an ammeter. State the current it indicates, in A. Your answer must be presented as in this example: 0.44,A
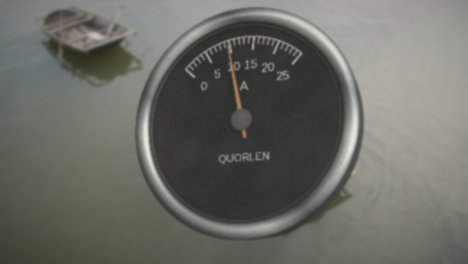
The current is 10,A
